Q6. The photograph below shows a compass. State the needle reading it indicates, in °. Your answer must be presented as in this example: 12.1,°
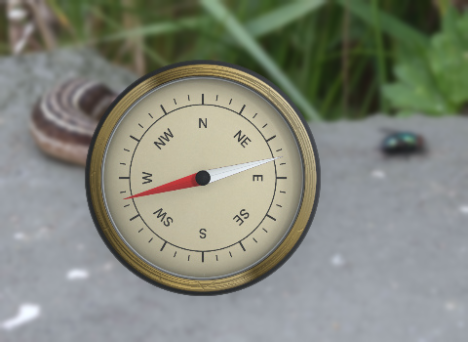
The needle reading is 255,°
